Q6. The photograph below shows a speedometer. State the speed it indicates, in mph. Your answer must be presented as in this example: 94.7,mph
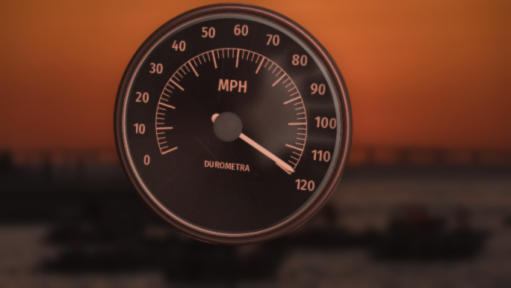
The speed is 118,mph
